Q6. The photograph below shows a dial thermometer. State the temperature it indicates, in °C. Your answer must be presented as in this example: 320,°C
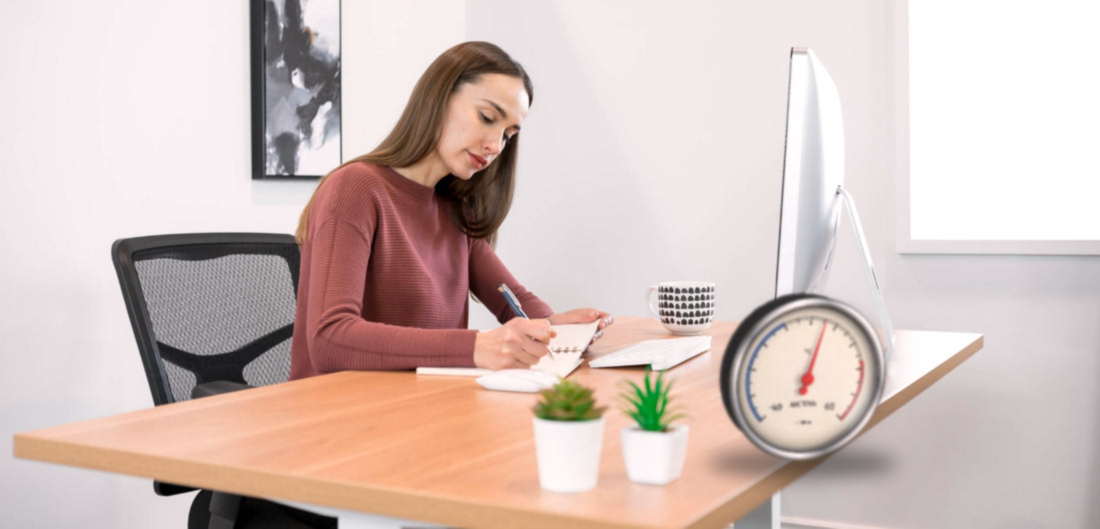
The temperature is 15,°C
